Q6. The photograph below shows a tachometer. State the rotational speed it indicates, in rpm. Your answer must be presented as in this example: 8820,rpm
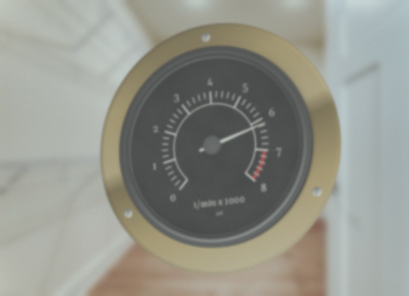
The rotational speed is 6200,rpm
